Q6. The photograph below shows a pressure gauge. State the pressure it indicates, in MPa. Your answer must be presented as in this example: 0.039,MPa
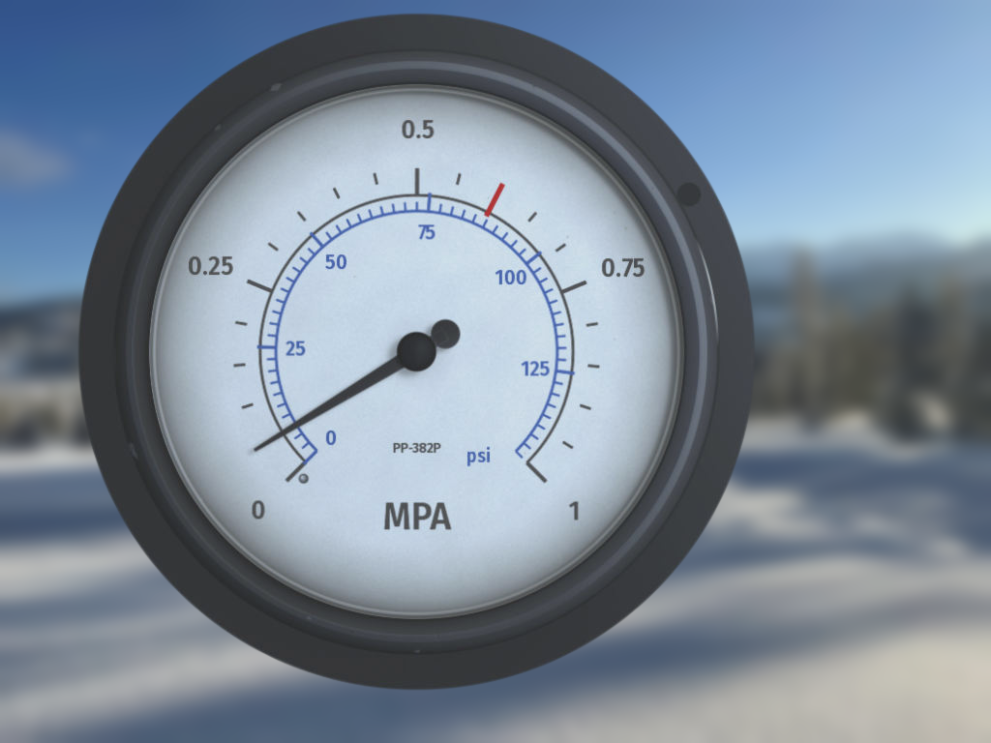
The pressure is 0.05,MPa
